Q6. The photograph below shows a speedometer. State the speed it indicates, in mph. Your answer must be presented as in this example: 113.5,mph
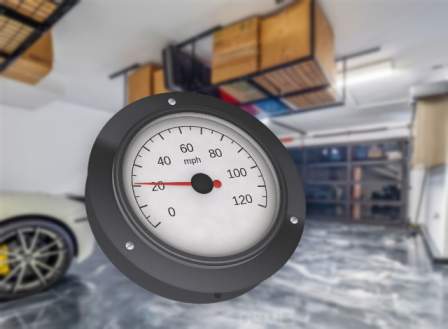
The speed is 20,mph
